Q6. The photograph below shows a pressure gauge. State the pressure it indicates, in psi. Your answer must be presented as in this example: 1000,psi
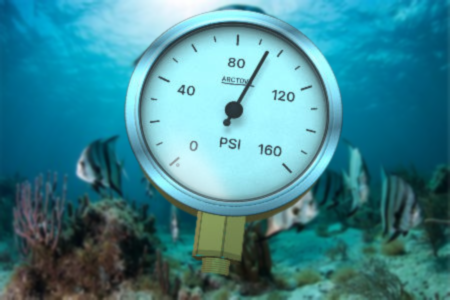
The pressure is 95,psi
